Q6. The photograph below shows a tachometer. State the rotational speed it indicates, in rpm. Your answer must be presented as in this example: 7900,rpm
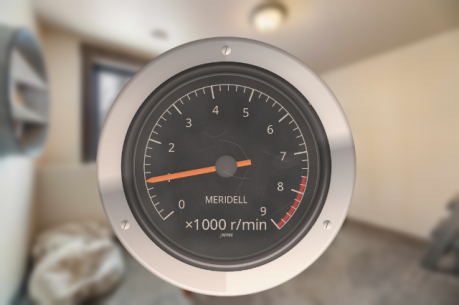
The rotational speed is 1000,rpm
